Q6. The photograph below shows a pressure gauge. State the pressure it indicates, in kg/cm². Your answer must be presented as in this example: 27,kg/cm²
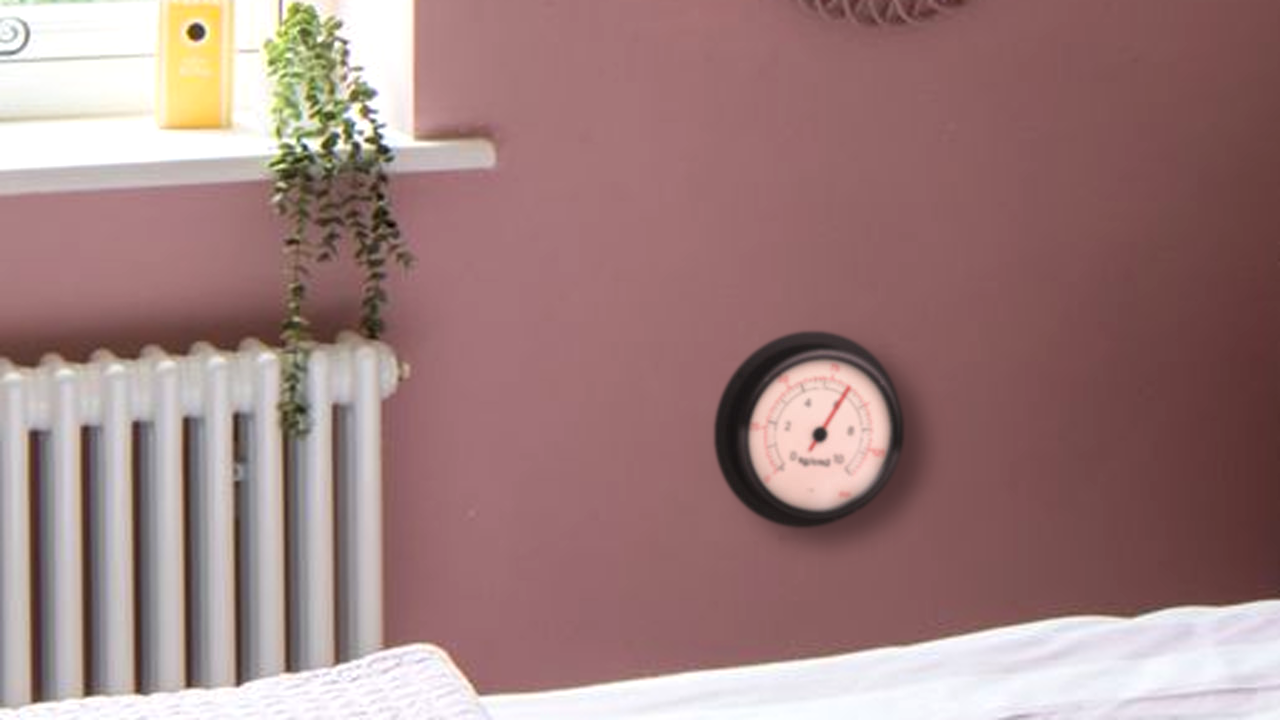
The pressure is 6,kg/cm²
